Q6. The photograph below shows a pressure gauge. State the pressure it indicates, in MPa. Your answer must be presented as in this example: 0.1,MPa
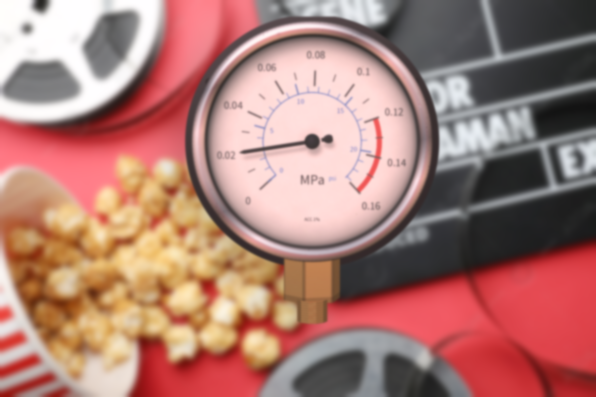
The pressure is 0.02,MPa
